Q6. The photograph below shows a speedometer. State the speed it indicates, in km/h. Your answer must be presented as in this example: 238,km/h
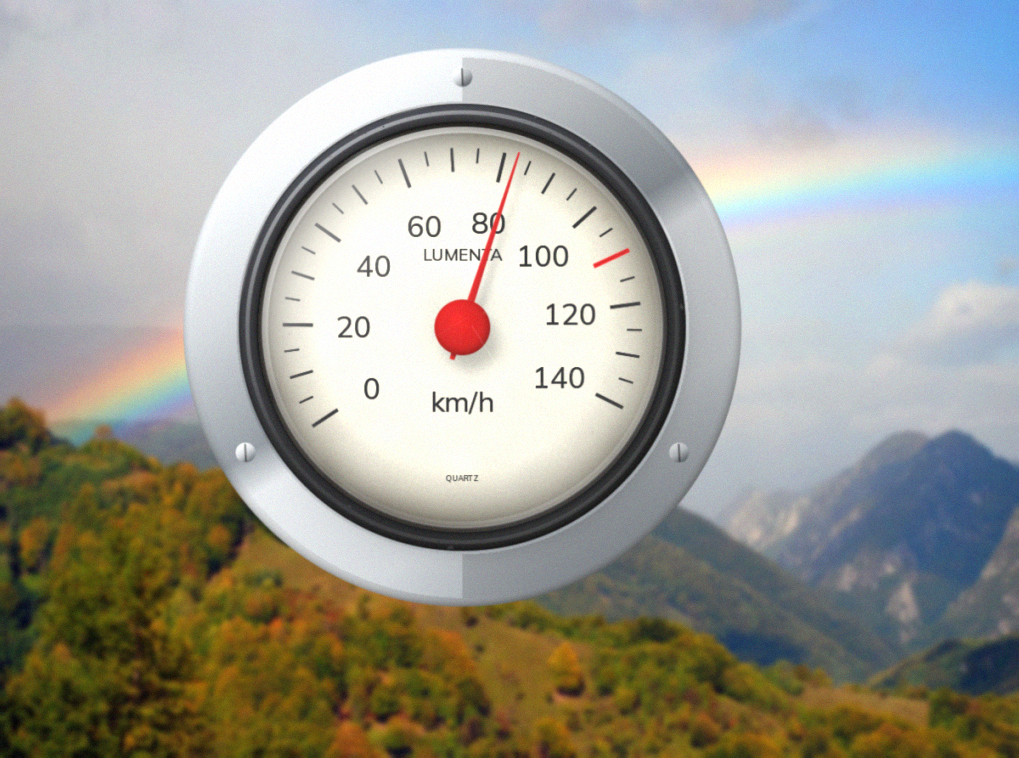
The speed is 82.5,km/h
